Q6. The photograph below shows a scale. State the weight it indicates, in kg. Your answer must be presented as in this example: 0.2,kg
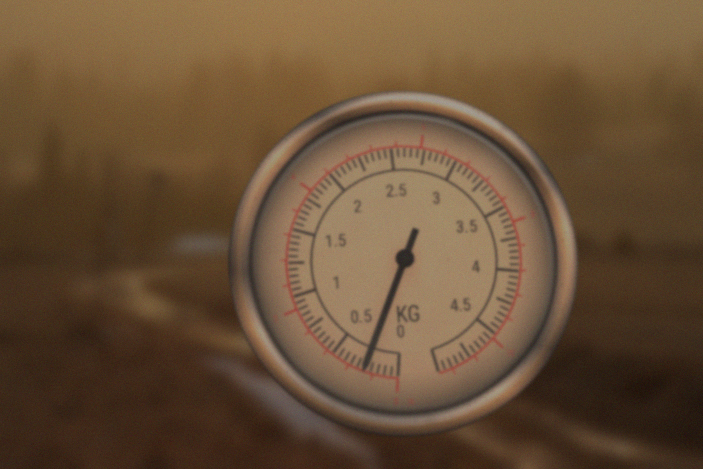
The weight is 0.25,kg
